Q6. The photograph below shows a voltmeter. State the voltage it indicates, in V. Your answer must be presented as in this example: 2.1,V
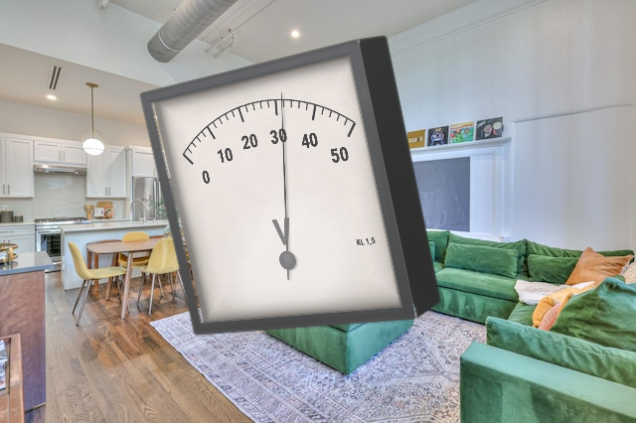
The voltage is 32,V
